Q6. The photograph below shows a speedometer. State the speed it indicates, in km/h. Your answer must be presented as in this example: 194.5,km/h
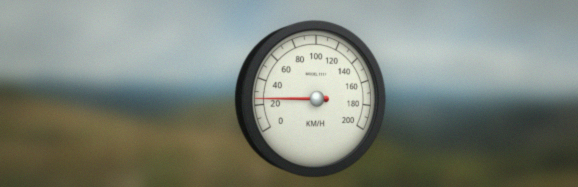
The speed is 25,km/h
